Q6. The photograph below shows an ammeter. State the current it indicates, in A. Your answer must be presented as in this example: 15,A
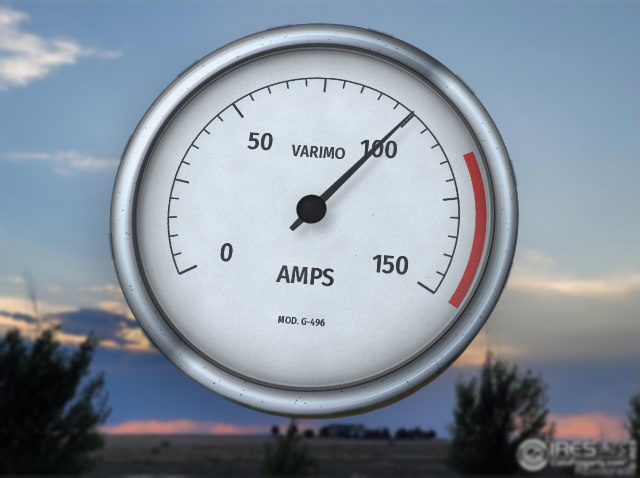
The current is 100,A
